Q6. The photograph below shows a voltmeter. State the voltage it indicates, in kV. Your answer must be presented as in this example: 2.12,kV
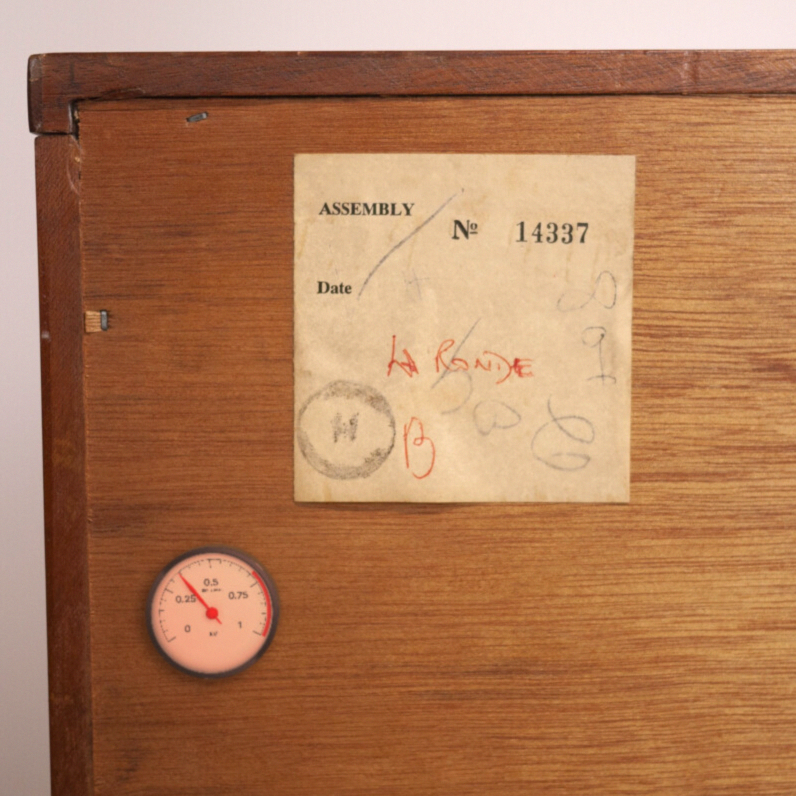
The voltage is 0.35,kV
